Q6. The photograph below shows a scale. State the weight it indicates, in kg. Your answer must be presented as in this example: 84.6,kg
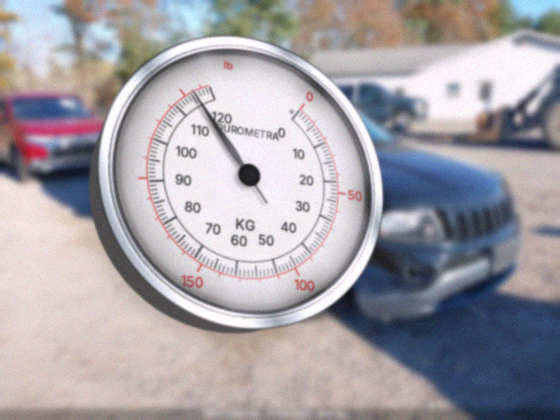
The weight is 115,kg
